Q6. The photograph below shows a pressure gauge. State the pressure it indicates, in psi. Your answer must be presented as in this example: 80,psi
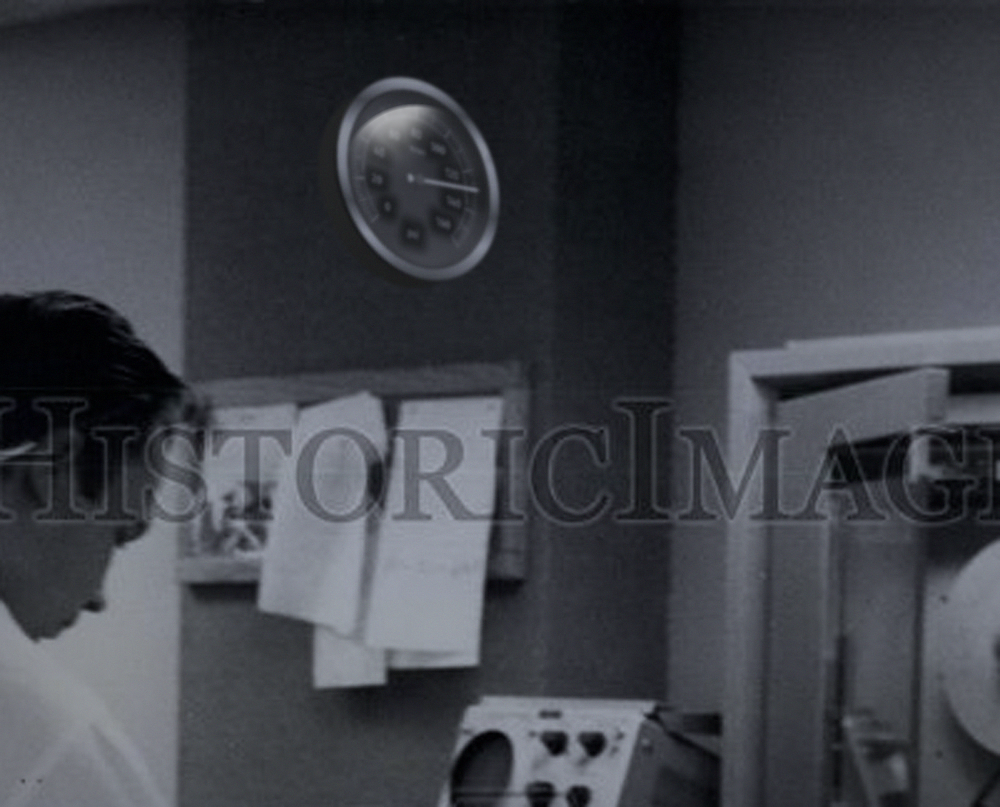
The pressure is 130,psi
